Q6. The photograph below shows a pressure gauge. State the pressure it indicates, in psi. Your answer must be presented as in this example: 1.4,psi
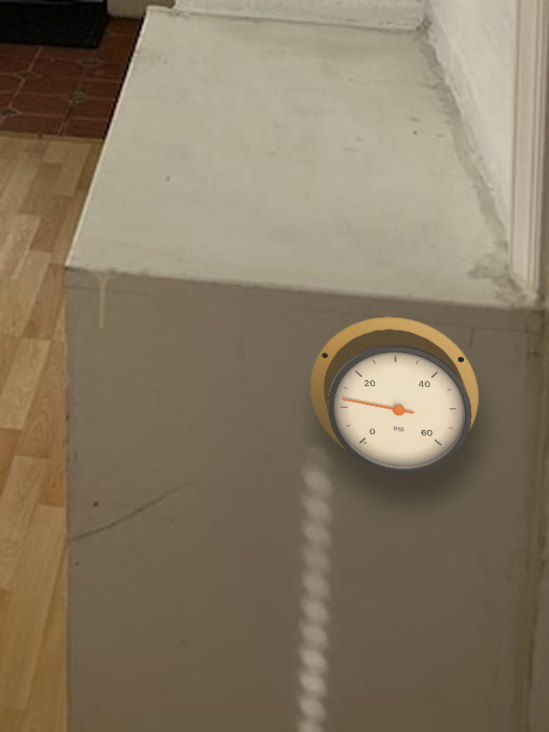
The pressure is 12.5,psi
